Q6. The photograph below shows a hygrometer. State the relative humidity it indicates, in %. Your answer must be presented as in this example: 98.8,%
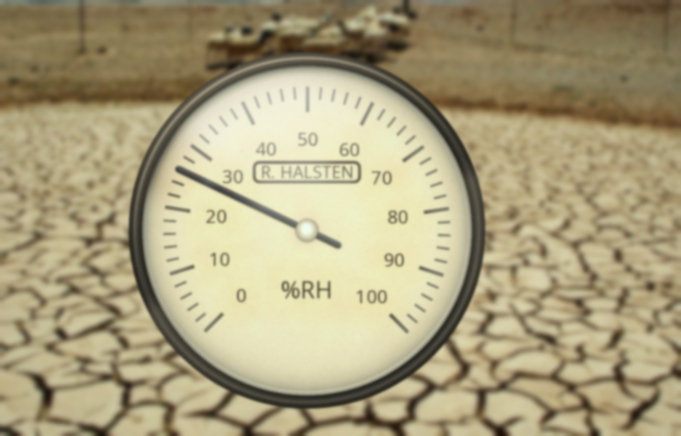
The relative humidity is 26,%
